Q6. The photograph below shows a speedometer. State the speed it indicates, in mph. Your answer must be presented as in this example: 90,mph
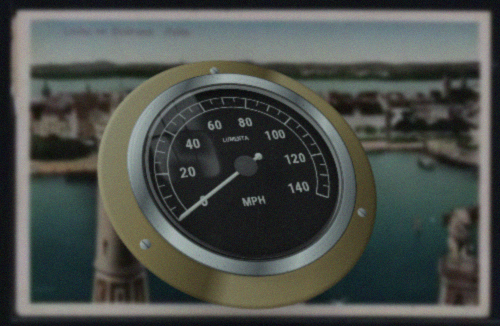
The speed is 0,mph
